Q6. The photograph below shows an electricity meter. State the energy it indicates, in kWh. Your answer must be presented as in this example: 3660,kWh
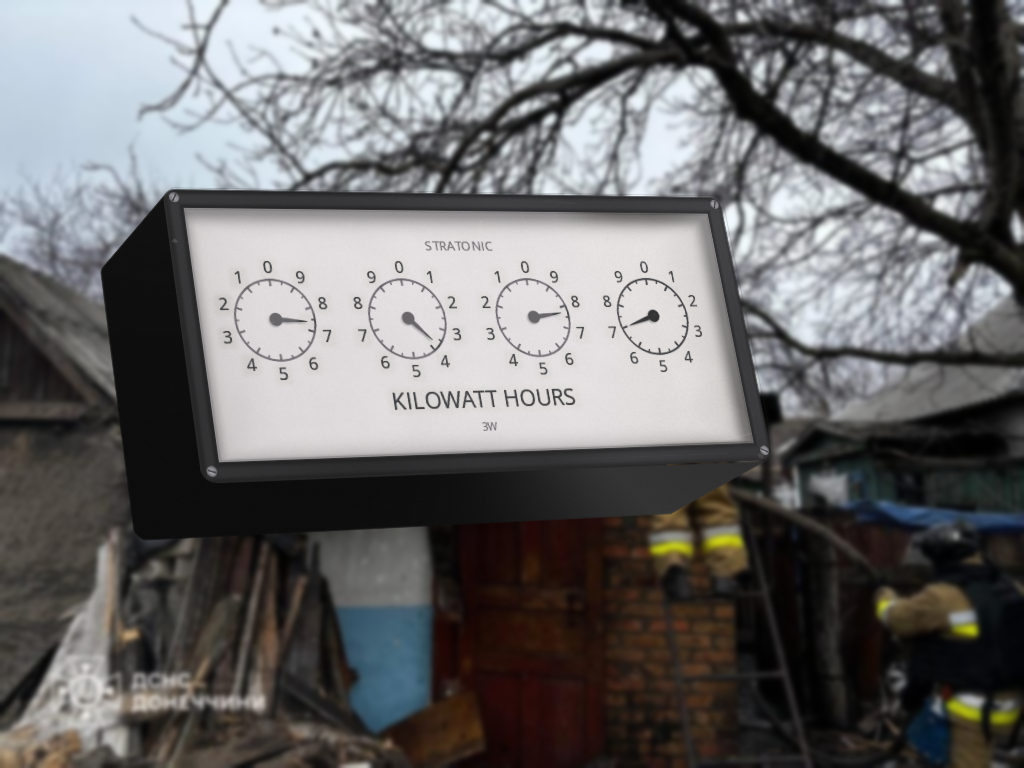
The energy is 7377,kWh
